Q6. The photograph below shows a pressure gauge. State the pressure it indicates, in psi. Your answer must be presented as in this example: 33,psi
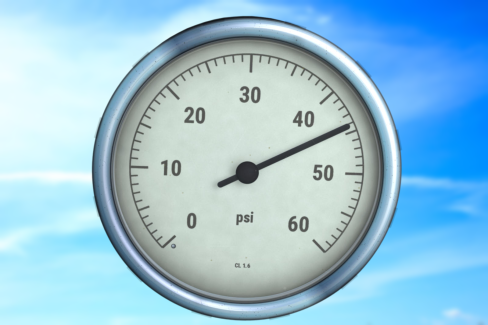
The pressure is 44,psi
